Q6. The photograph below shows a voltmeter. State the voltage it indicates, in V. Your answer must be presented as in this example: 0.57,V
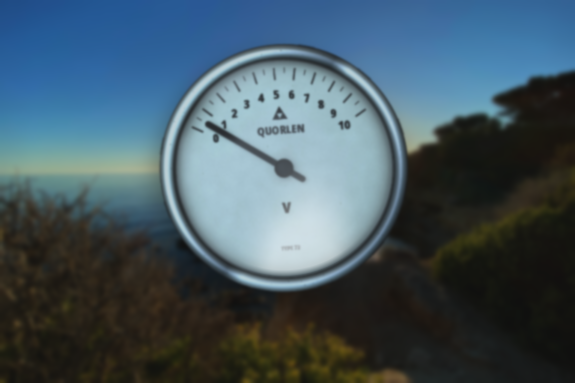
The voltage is 0.5,V
